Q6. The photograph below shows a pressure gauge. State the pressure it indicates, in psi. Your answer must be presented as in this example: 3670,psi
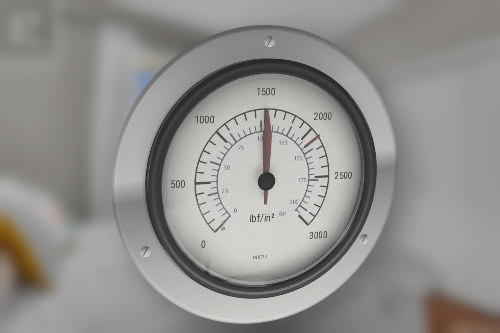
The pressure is 1500,psi
